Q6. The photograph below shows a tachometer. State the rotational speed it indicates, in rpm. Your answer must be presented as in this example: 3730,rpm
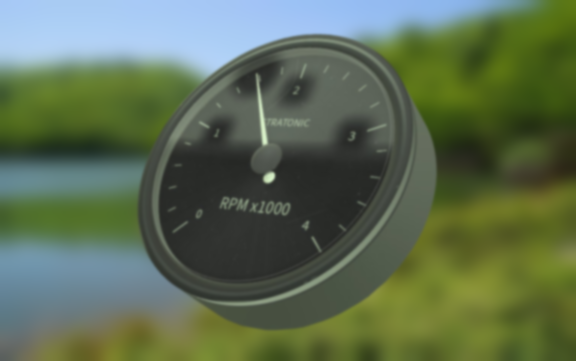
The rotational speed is 1600,rpm
